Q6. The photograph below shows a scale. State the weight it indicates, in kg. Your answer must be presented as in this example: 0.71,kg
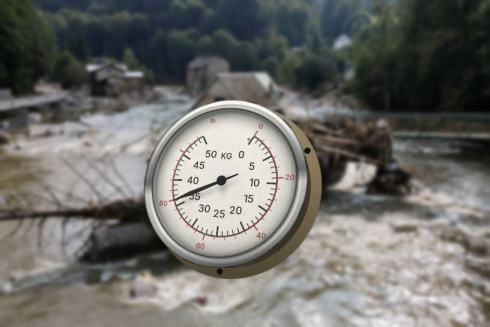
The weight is 36,kg
